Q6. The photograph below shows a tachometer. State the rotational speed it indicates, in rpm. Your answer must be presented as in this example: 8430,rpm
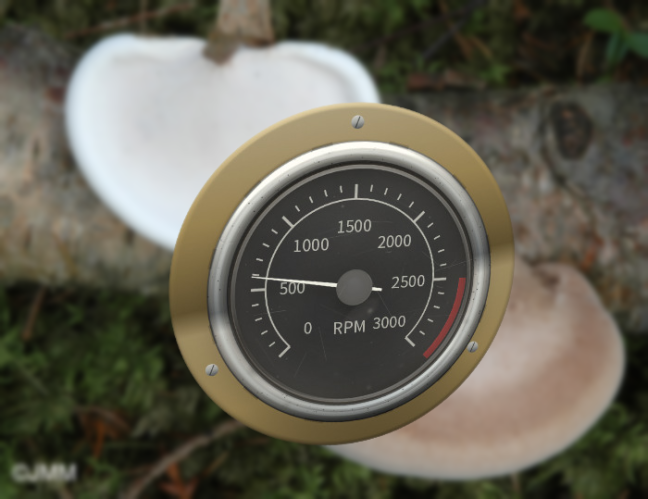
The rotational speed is 600,rpm
